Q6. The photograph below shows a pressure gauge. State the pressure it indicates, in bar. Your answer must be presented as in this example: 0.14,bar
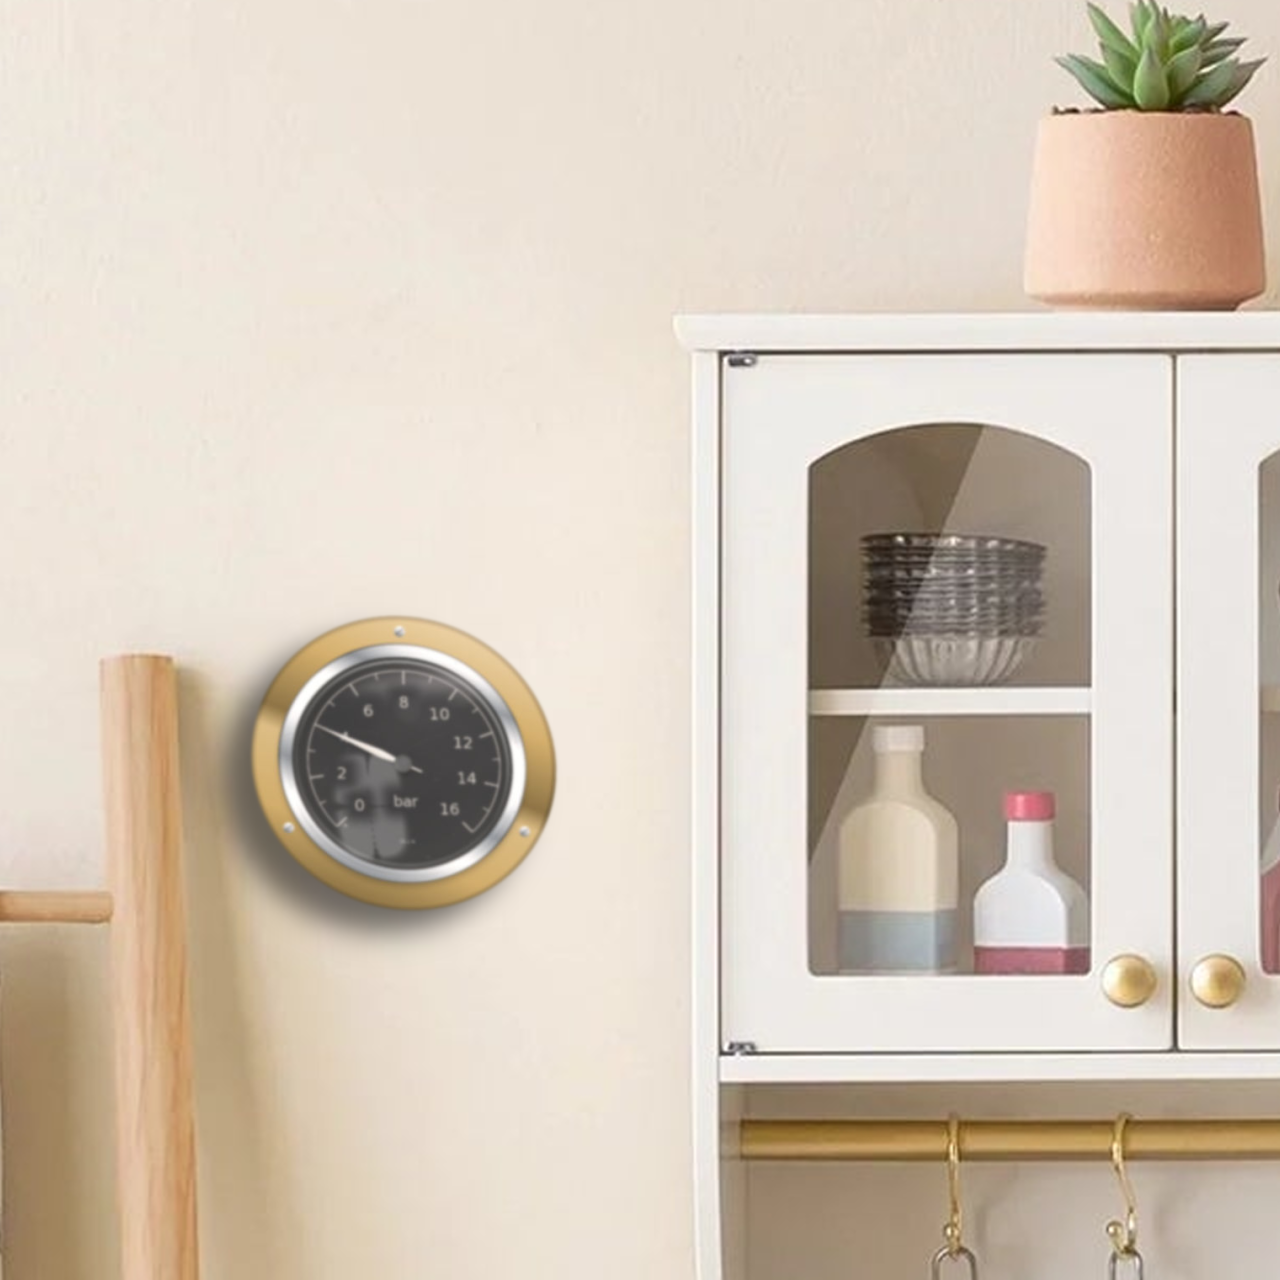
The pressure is 4,bar
